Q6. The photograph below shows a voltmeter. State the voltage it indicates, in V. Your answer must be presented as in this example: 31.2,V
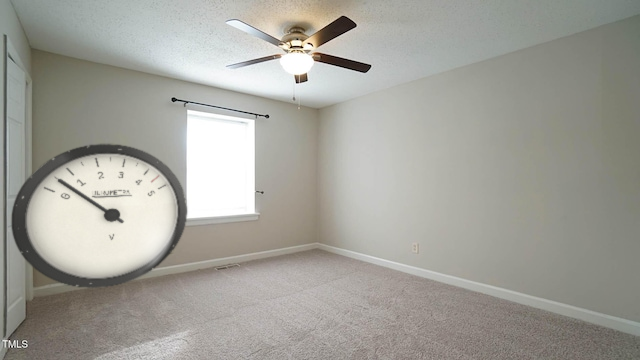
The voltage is 0.5,V
